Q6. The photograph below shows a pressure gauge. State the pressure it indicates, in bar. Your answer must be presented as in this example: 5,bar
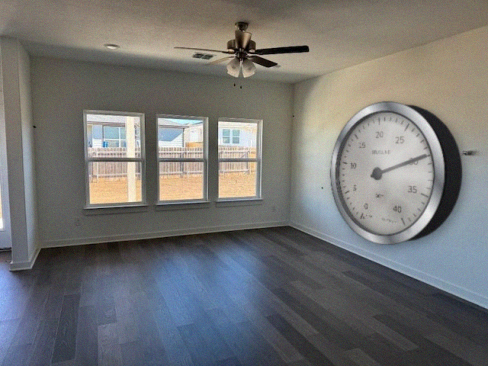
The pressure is 30,bar
